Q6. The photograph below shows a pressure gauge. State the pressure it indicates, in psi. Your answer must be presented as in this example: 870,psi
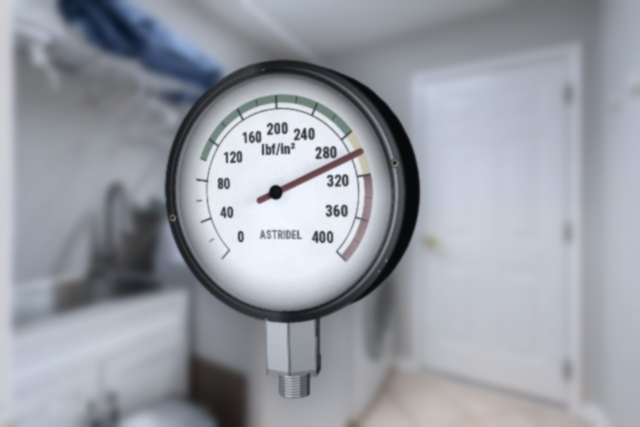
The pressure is 300,psi
